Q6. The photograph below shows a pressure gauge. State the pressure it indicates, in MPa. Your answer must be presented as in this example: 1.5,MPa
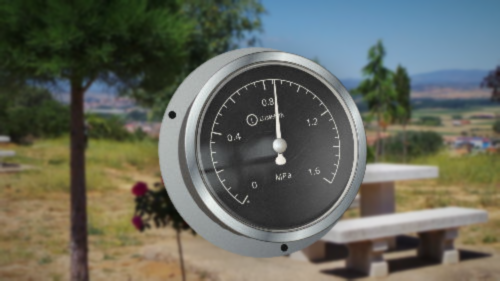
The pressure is 0.85,MPa
